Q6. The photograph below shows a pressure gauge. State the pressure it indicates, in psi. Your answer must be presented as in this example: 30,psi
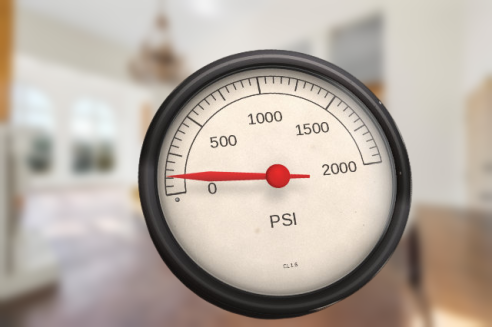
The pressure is 100,psi
